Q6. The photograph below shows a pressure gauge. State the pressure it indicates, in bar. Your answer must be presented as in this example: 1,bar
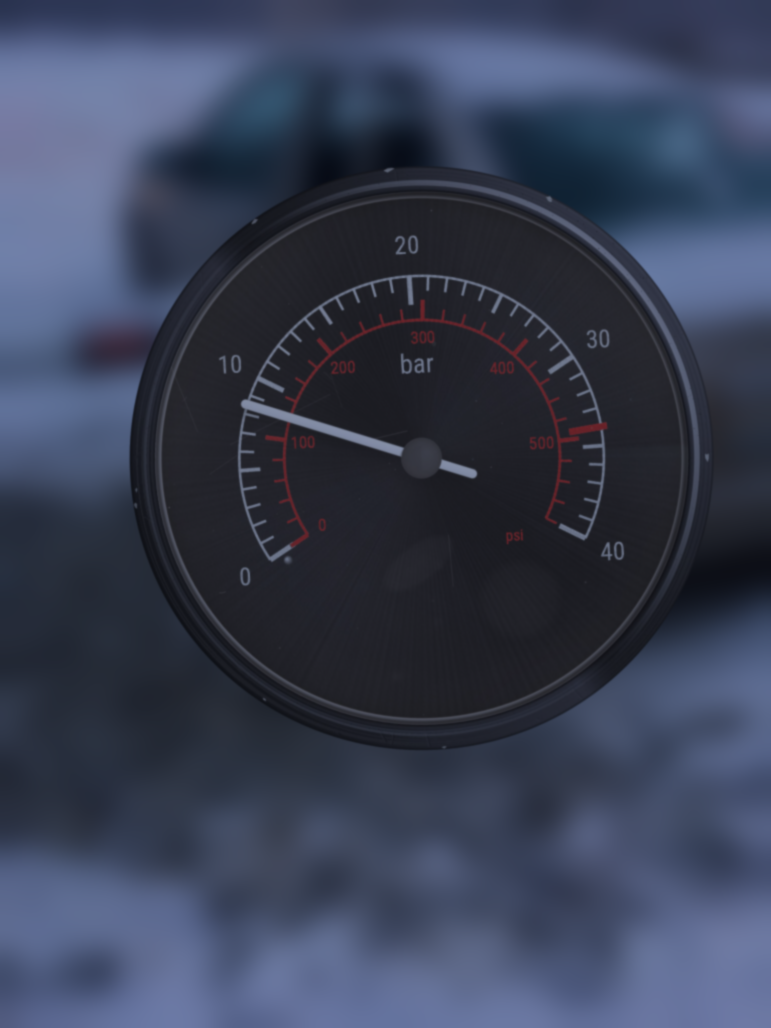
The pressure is 8.5,bar
